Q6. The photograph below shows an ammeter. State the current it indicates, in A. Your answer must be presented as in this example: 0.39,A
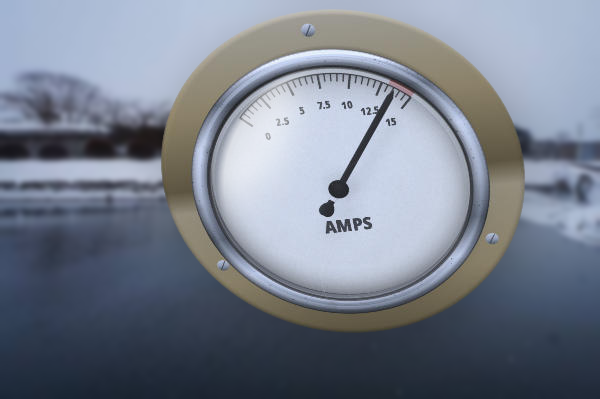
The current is 13.5,A
